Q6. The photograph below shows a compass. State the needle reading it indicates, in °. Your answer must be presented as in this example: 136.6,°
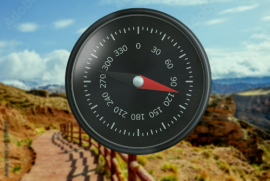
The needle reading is 105,°
